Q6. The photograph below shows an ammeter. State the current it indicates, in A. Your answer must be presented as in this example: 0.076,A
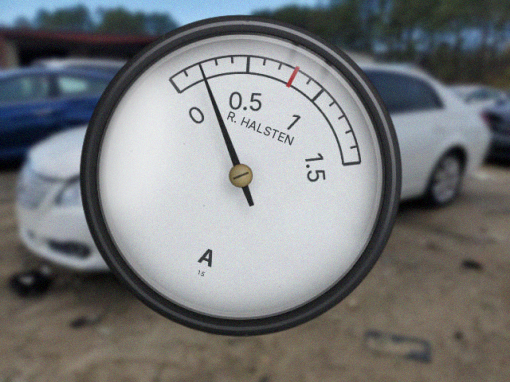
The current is 0.2,A
